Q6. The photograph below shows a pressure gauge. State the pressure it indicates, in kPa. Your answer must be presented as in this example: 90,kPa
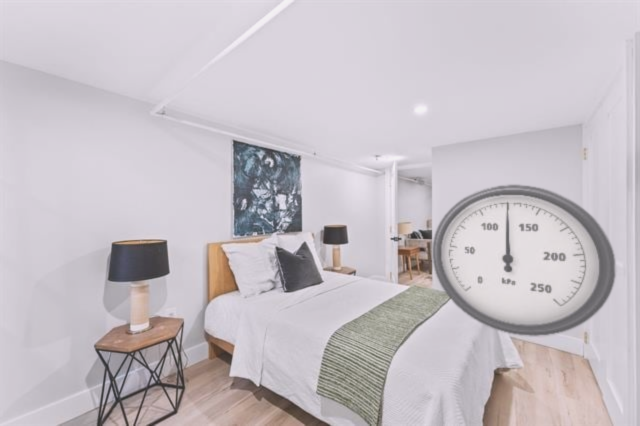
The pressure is 125,kPa
